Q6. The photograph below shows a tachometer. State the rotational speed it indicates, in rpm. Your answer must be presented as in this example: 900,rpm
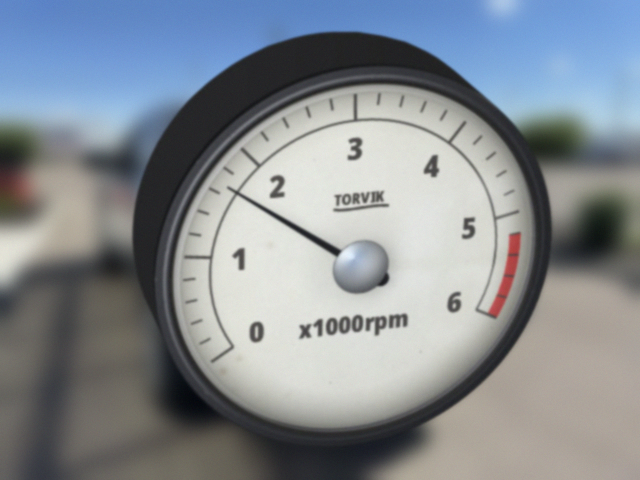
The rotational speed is 1700,rpm
